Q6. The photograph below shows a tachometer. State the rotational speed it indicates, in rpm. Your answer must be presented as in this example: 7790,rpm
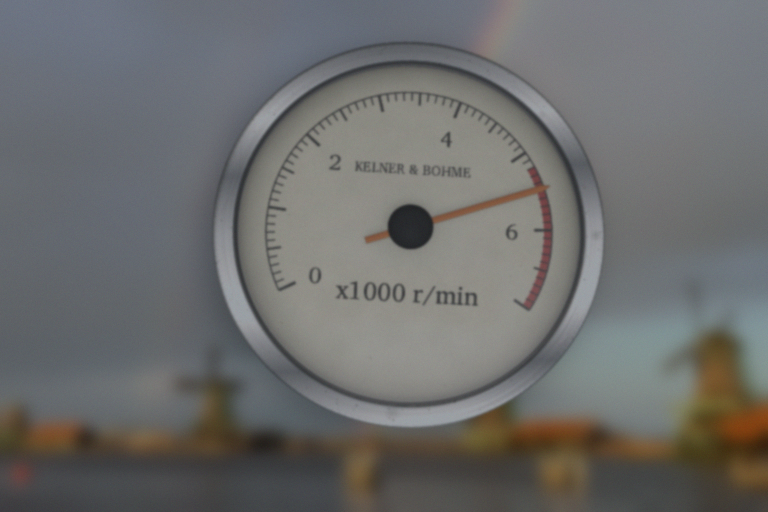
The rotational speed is 5500,rpm
